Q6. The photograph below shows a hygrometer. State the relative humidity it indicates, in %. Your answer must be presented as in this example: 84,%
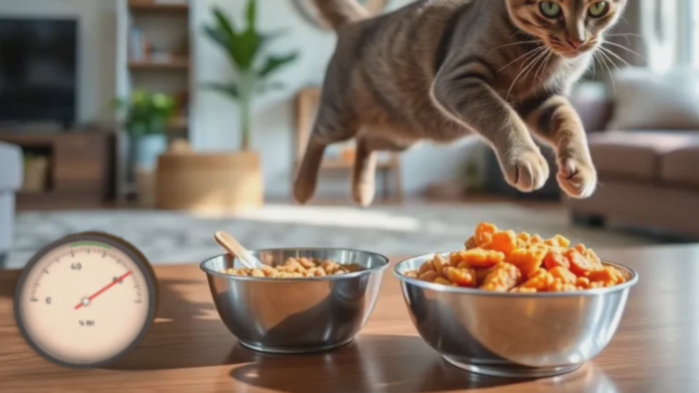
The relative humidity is 80,%
